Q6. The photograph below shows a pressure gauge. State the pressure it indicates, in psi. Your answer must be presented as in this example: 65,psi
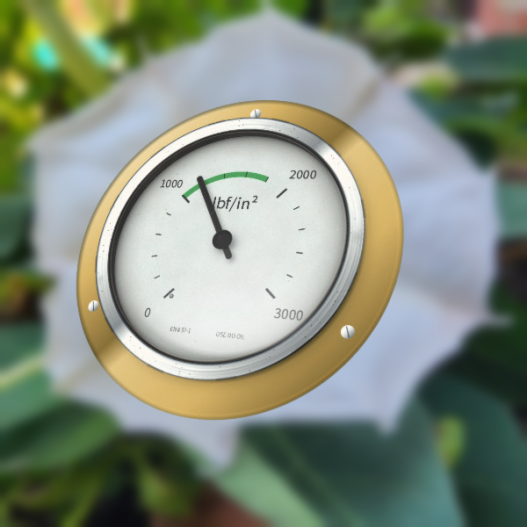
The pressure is 1200,psi
